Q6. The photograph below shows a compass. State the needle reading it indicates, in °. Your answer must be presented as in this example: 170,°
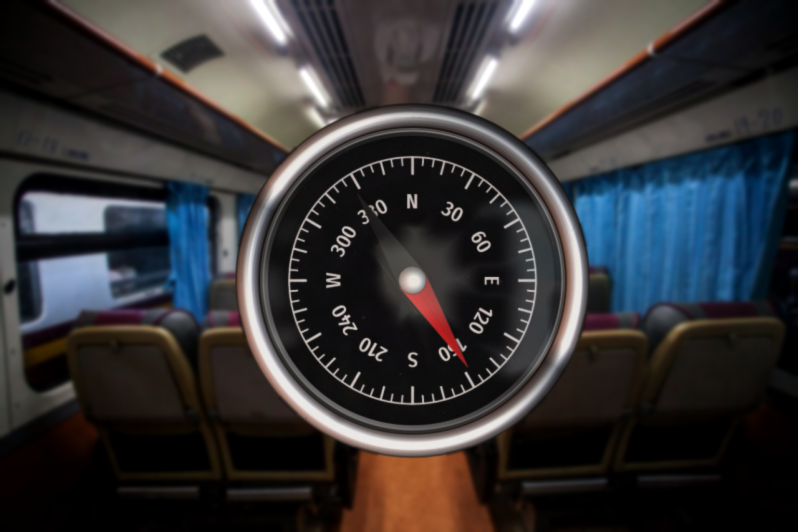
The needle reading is 147.5,°
